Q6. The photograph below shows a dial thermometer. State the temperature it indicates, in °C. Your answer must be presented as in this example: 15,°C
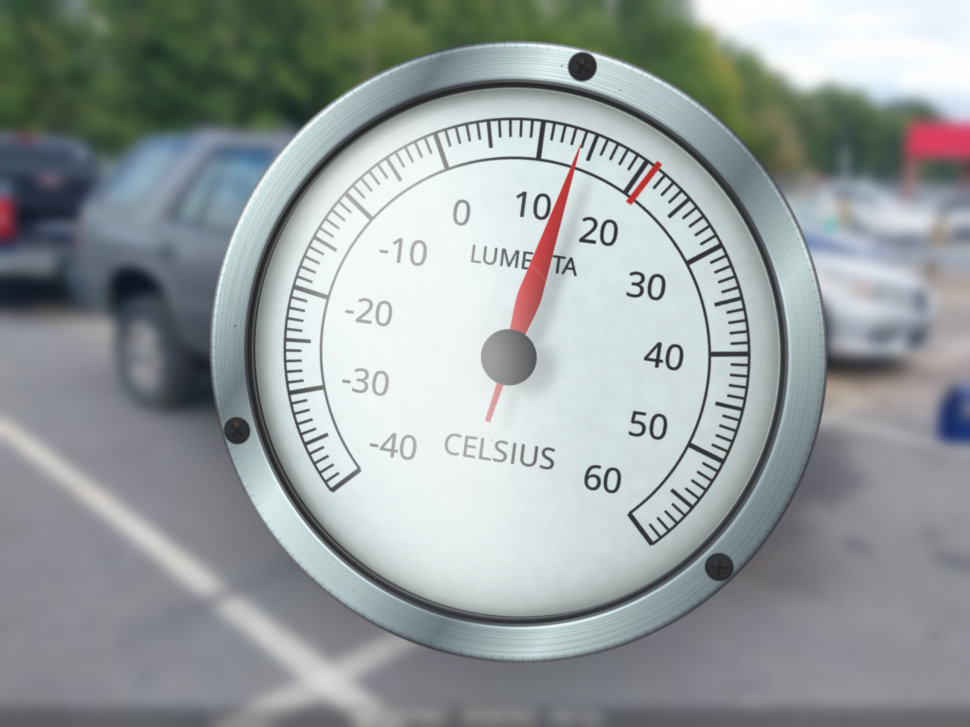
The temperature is 14,°C
